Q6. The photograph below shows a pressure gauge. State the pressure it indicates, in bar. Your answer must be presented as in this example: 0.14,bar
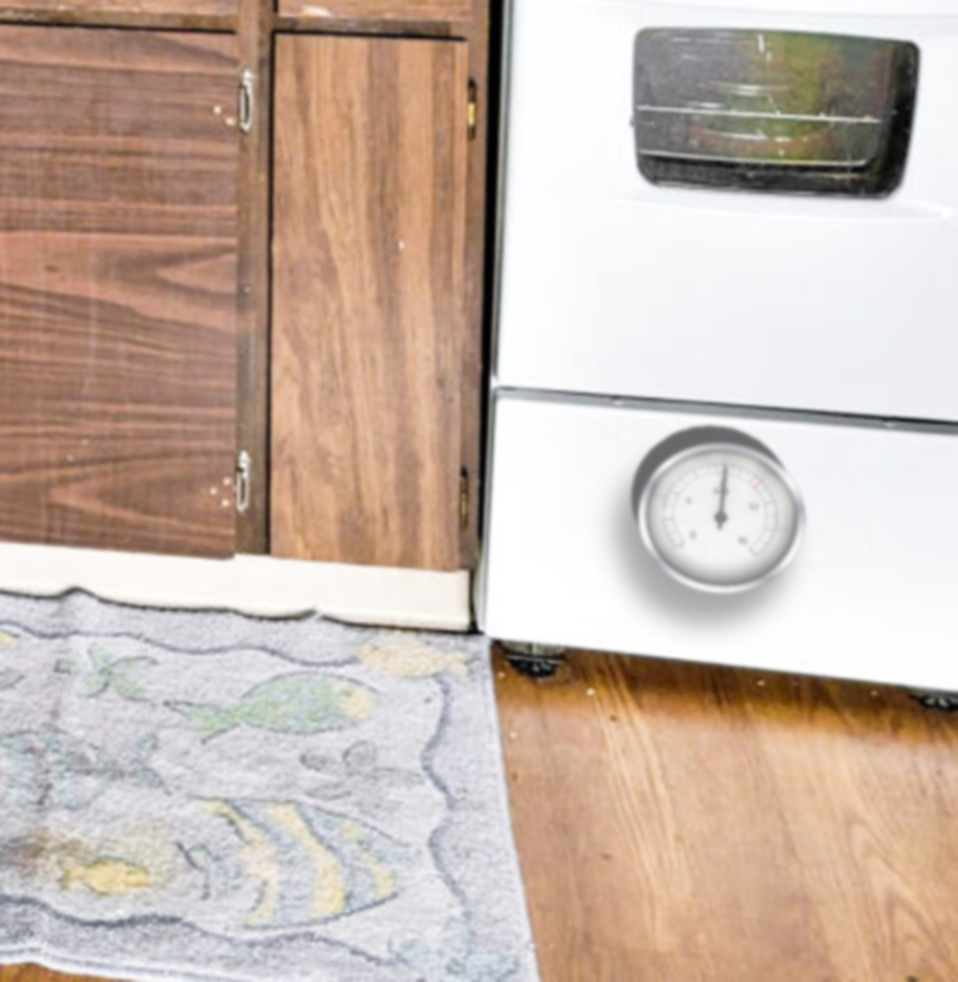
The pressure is 8,bar
